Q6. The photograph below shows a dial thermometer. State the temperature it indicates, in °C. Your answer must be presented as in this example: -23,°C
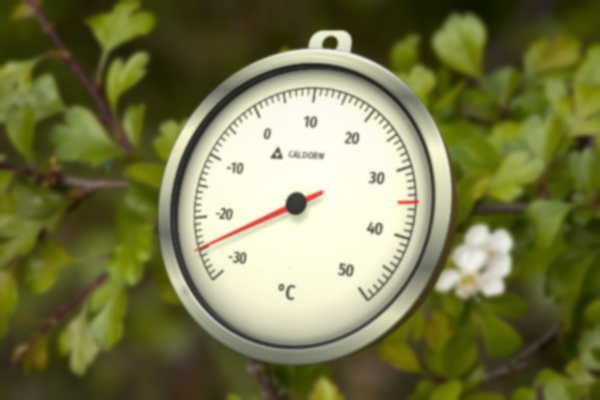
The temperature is -25,°C
